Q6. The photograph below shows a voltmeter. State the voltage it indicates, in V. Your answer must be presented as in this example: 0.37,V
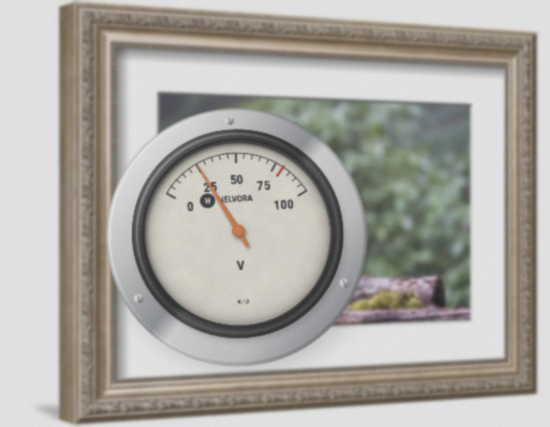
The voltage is 25,V
